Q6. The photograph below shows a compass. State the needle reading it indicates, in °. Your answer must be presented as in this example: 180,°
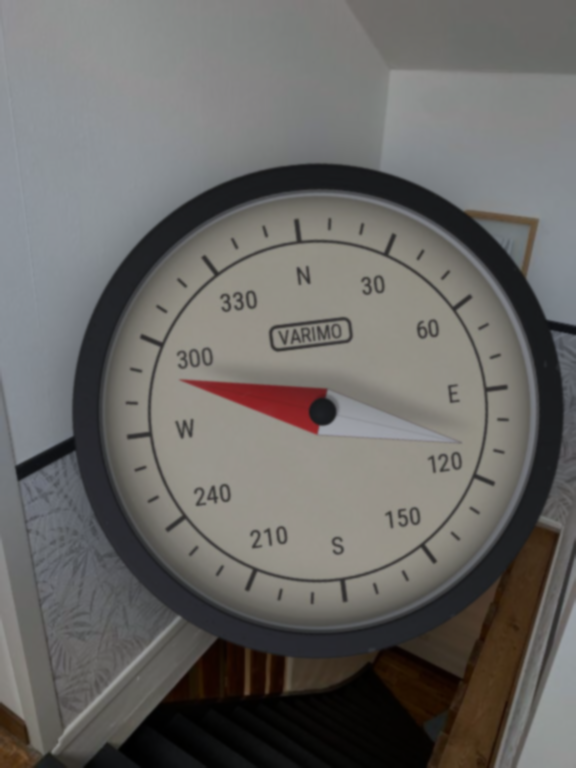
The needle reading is 290,°
